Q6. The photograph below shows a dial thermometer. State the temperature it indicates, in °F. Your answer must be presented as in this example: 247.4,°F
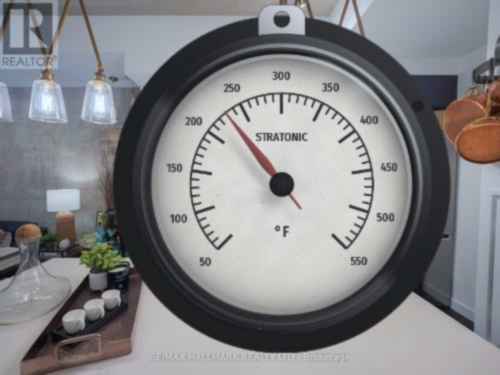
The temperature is 230,°F
